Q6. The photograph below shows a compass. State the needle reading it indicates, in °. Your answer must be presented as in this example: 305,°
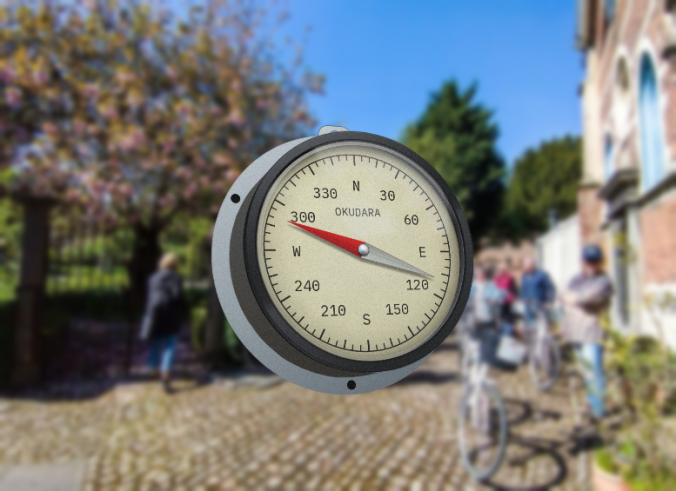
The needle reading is 290,°
